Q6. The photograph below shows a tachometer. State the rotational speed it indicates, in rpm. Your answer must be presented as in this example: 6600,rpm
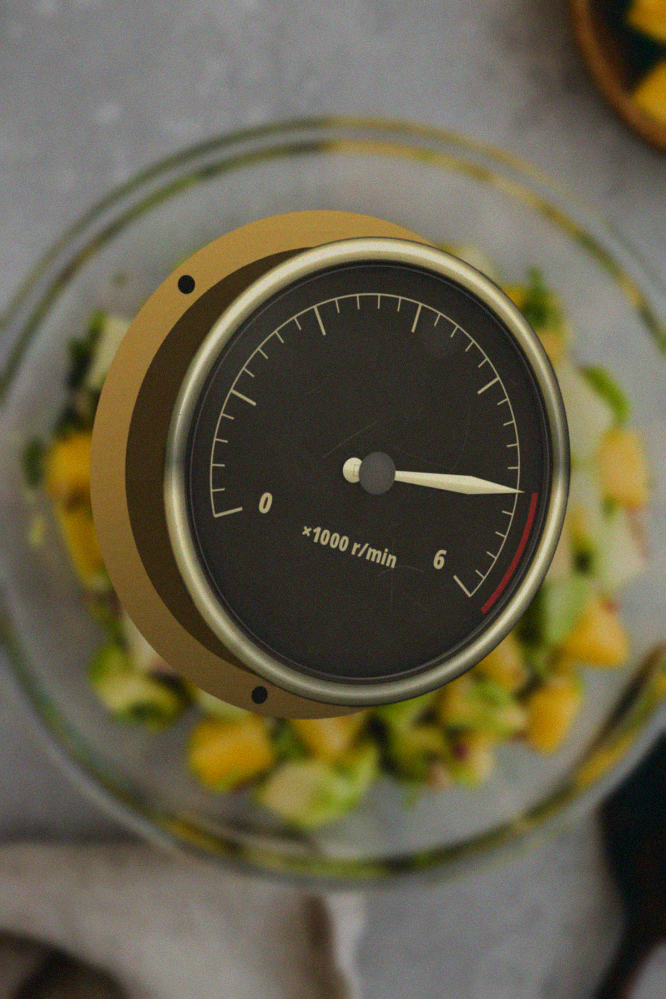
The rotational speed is 5000,rpm
